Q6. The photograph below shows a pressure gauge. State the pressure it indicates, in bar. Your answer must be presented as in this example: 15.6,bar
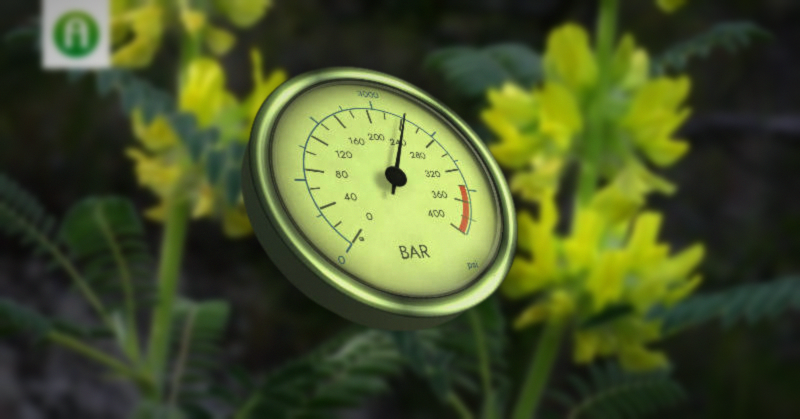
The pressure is 240,bar
